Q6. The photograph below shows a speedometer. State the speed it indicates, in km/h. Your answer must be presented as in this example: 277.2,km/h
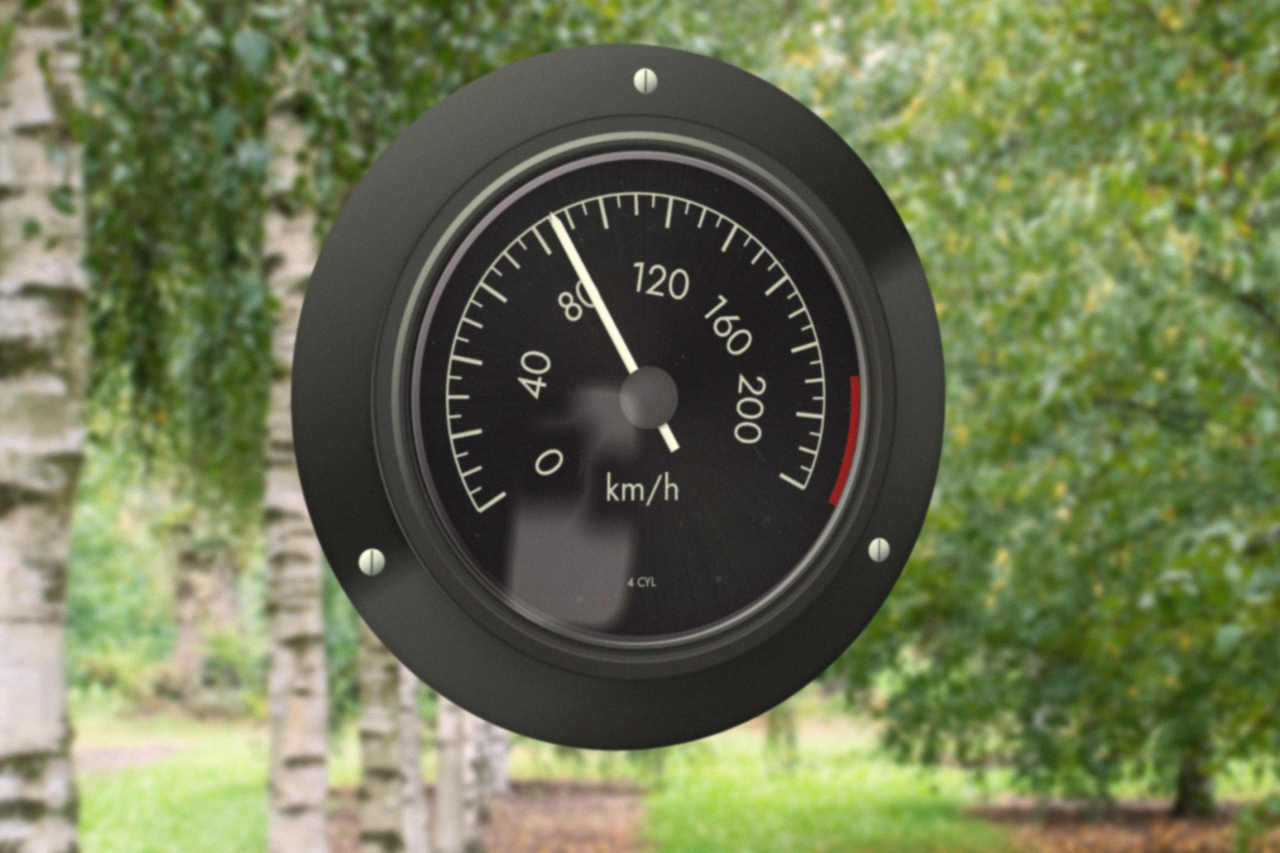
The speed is 85,km/h
